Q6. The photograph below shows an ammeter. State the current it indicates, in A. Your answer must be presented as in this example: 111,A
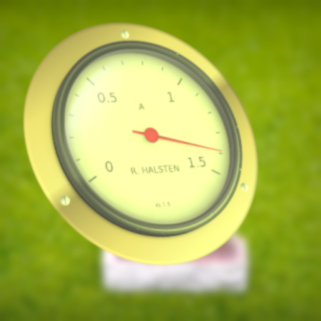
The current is 1.4,A
